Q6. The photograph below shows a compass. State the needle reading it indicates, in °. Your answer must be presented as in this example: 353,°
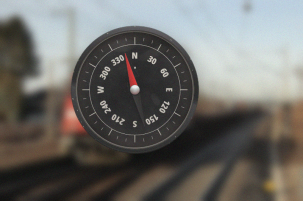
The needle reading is 345,°
